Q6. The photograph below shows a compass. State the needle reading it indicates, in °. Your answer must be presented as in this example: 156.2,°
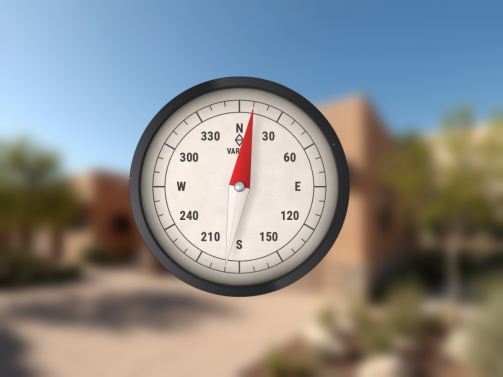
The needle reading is 10,°
